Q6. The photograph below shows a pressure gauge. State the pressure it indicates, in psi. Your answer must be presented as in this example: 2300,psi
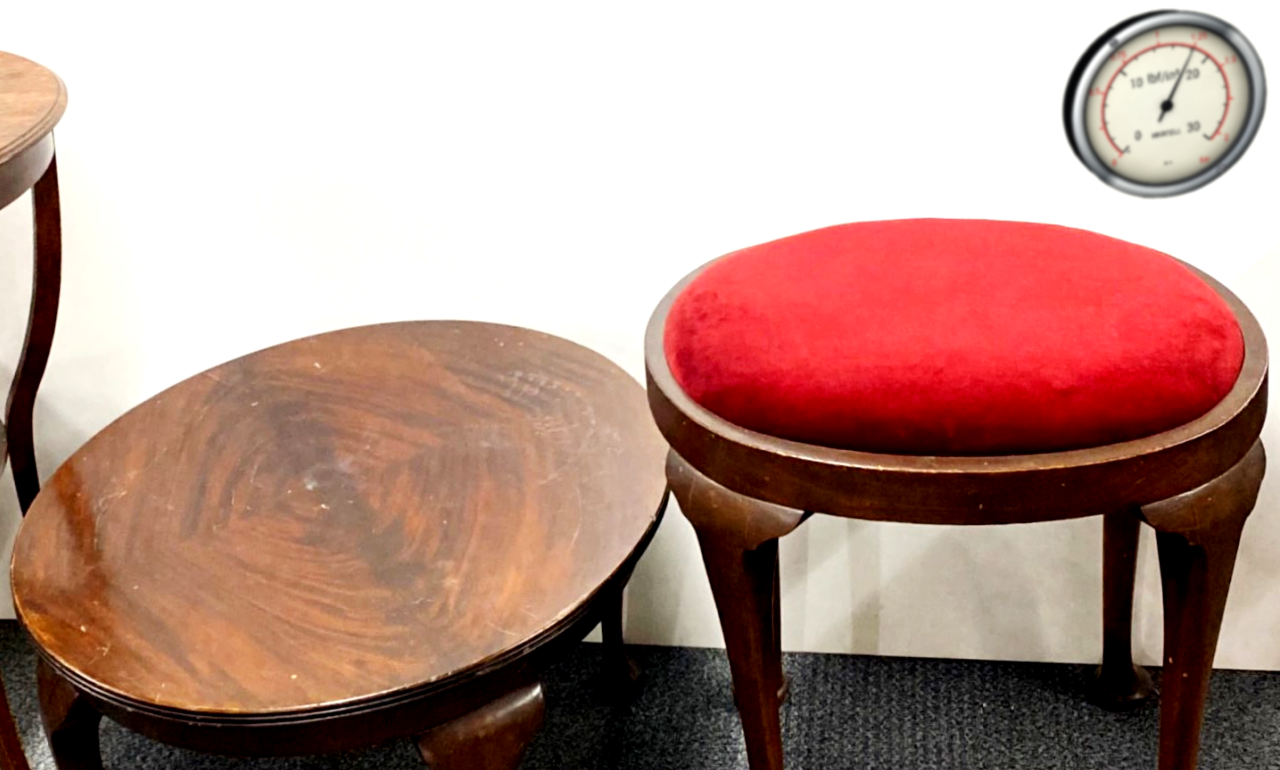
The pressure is 18,psi
